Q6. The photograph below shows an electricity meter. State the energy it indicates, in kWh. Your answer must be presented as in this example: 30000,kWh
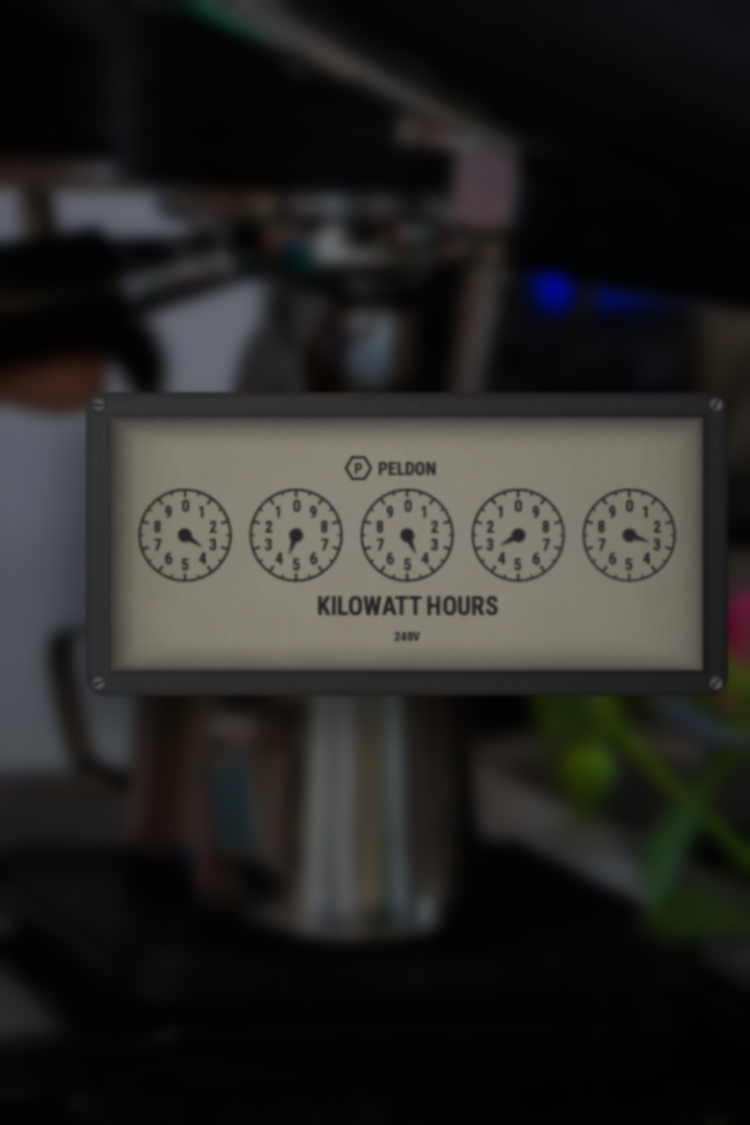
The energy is 34433,kWh
